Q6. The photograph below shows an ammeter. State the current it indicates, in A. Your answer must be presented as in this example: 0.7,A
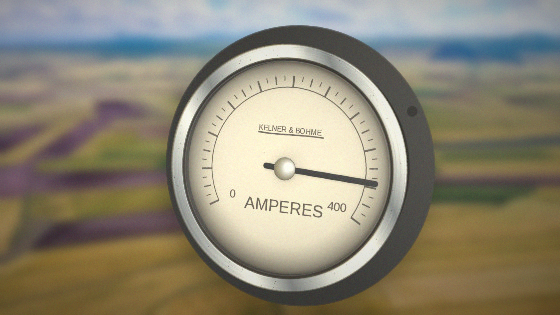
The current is 355,A
